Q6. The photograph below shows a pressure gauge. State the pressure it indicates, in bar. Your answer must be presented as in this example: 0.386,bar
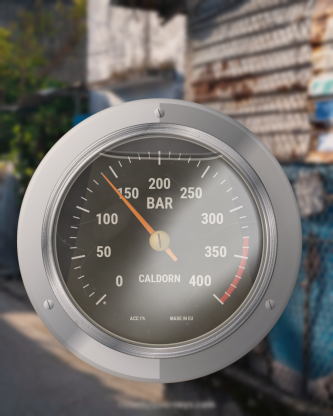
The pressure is 140,bar
